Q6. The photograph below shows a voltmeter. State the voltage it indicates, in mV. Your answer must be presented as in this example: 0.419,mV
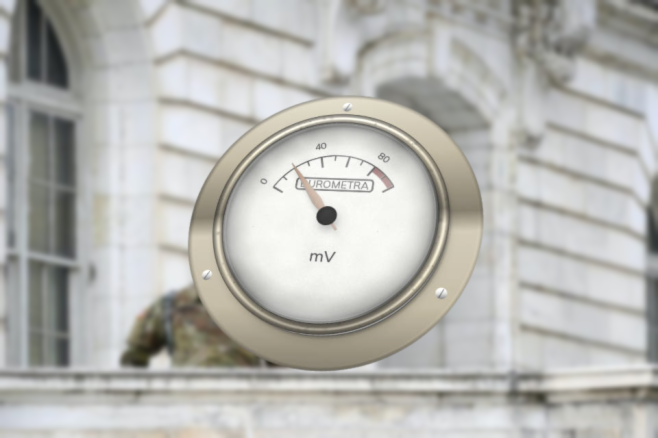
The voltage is 20,mV
